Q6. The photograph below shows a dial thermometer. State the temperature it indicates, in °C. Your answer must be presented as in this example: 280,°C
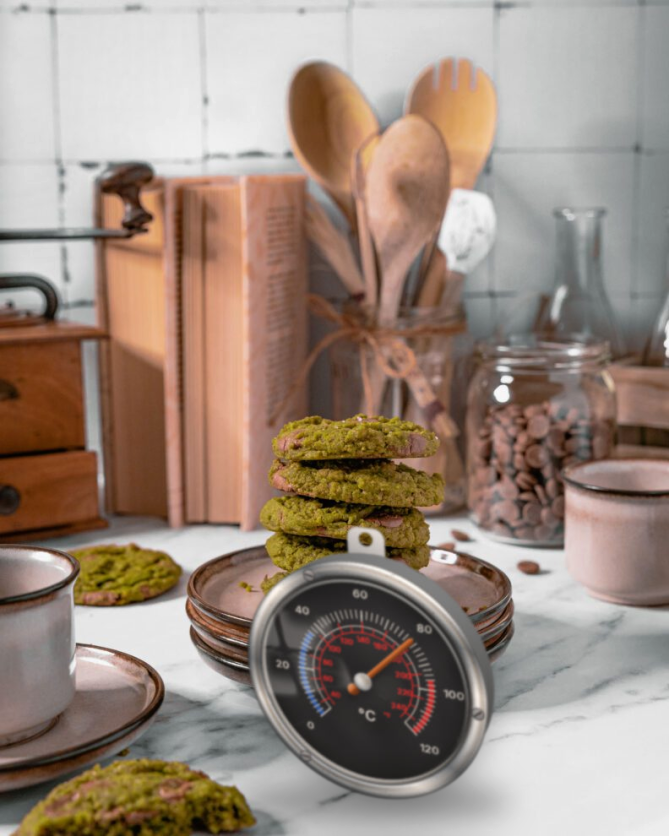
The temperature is 80,°C
